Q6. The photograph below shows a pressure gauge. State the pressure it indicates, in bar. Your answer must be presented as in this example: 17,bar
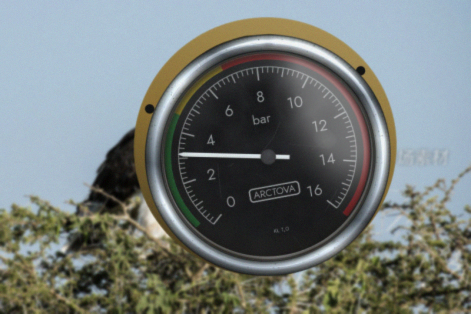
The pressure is 3.2,bar
